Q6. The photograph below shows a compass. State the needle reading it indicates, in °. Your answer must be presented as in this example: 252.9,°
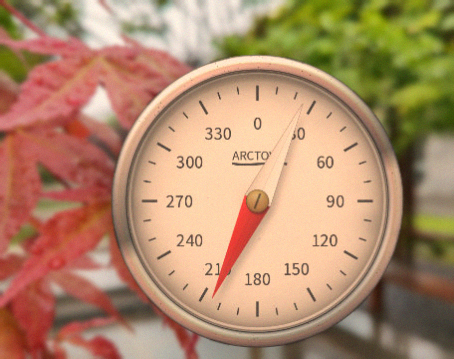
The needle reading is 205,°
